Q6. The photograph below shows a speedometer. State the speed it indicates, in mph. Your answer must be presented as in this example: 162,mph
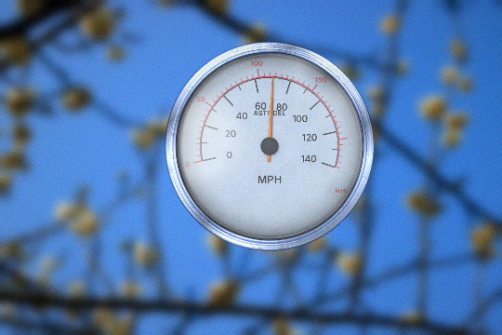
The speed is 70,mph
